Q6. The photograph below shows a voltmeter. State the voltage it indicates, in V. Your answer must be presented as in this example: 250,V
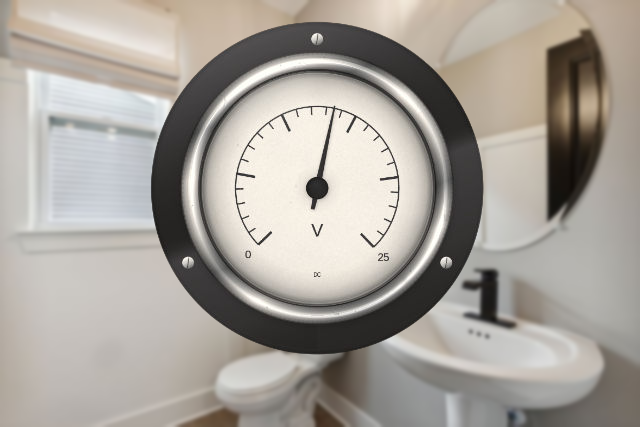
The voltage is 13.5,V
